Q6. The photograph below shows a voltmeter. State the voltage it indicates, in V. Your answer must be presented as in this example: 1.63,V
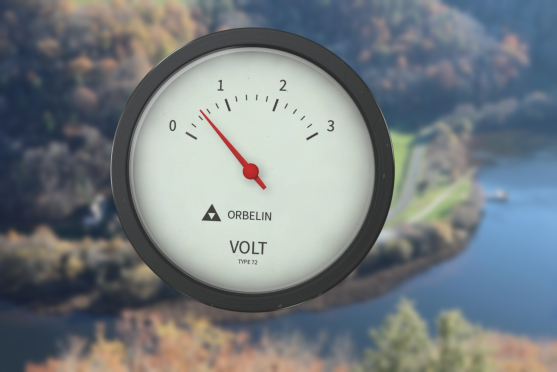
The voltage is 0.5,V
